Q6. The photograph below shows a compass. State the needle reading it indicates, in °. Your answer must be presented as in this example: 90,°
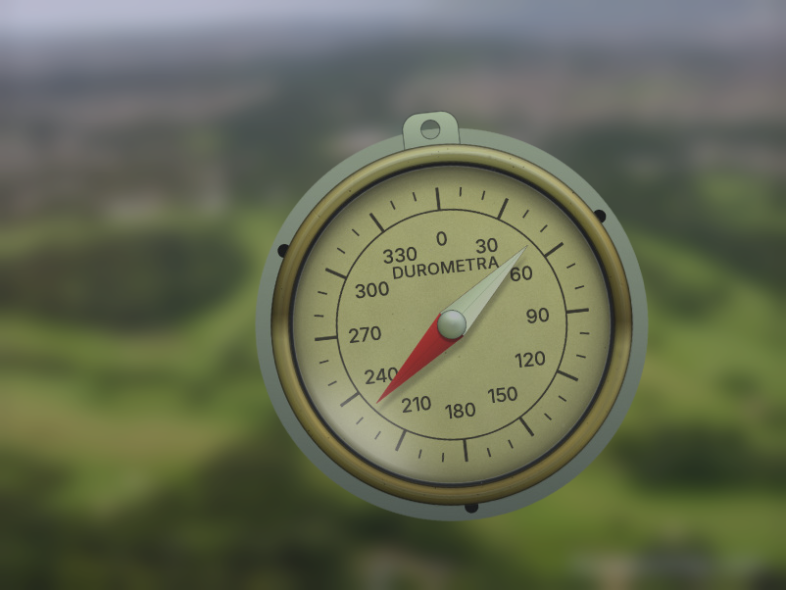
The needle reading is 230,°
